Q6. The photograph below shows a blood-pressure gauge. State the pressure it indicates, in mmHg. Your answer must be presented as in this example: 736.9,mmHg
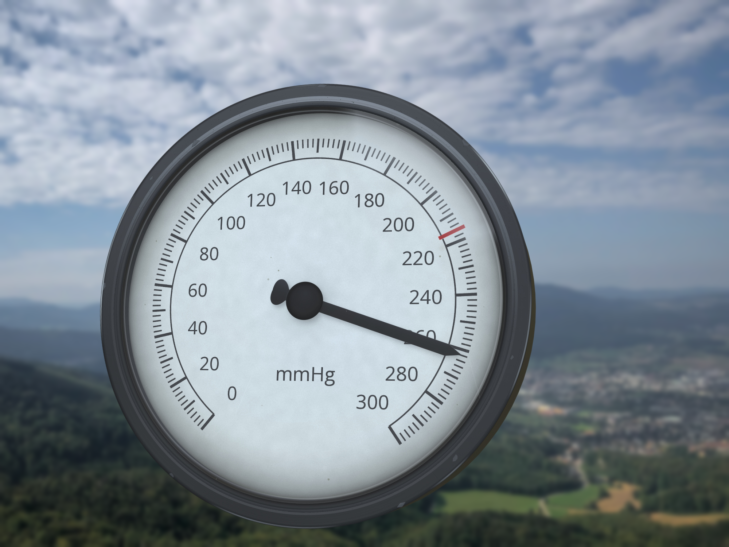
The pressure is 262,mmHg
